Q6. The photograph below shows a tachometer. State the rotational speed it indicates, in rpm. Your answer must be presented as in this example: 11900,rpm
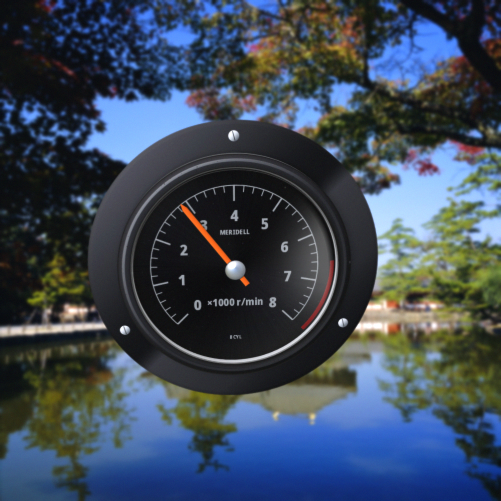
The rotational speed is 2900,rpm
